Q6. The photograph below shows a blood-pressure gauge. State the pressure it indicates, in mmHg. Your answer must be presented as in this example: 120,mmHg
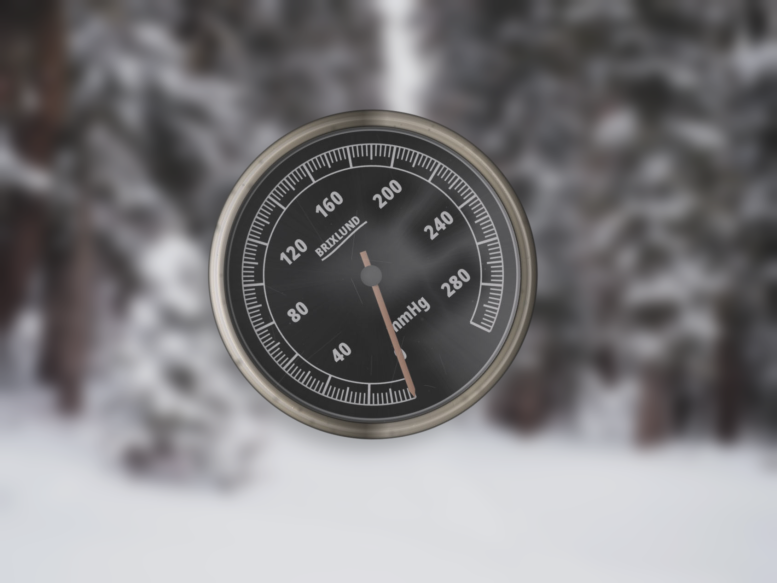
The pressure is 0,mmHg
